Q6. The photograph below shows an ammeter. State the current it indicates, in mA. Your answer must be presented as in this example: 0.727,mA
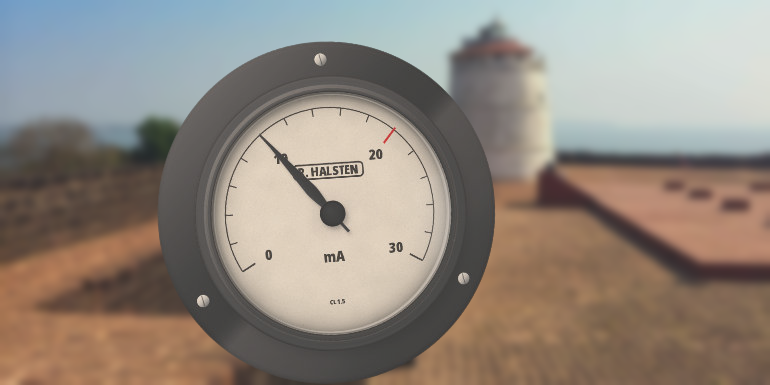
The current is 10,mA
